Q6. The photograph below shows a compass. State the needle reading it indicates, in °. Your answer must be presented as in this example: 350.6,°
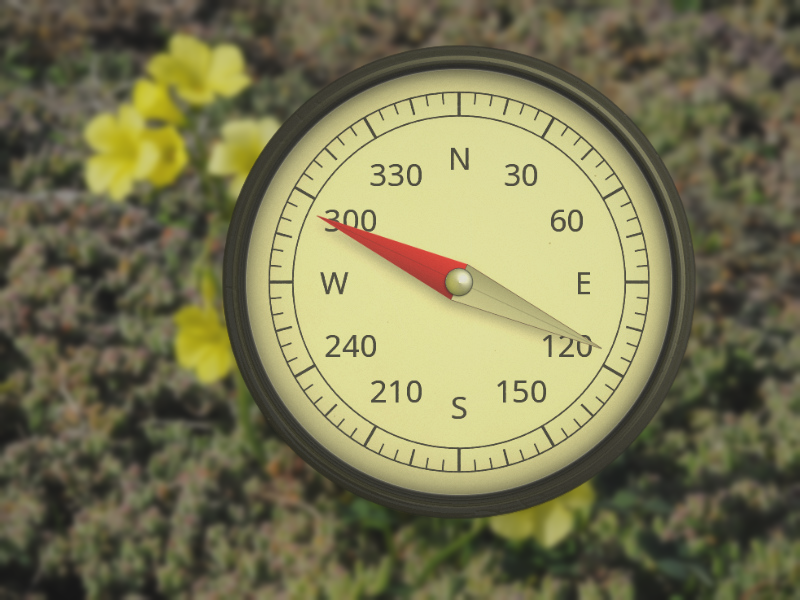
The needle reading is 295,°
